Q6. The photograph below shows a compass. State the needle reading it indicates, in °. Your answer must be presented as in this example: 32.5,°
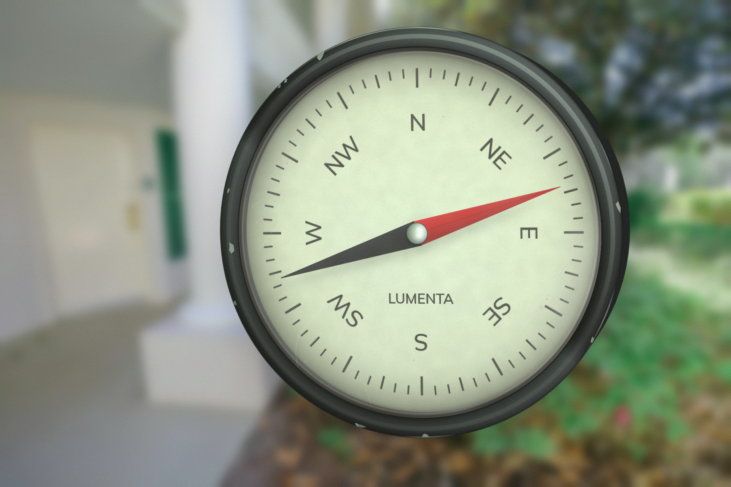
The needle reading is 72.5,°
